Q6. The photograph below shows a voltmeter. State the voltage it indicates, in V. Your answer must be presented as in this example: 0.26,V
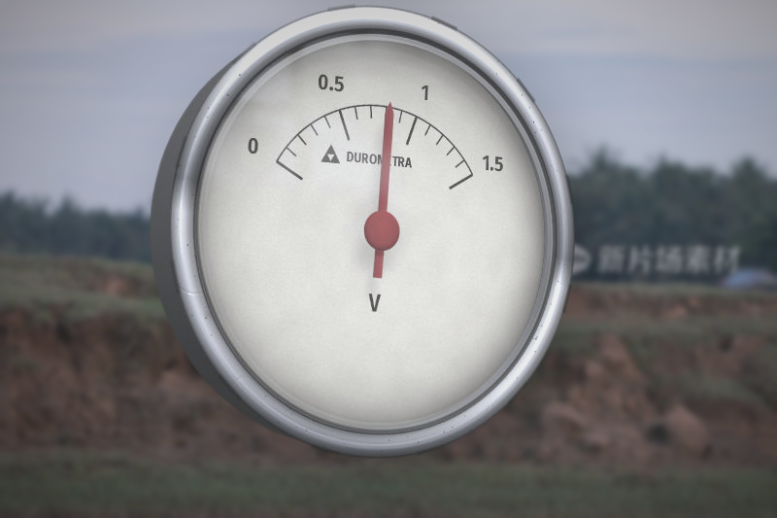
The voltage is 0.8,V
